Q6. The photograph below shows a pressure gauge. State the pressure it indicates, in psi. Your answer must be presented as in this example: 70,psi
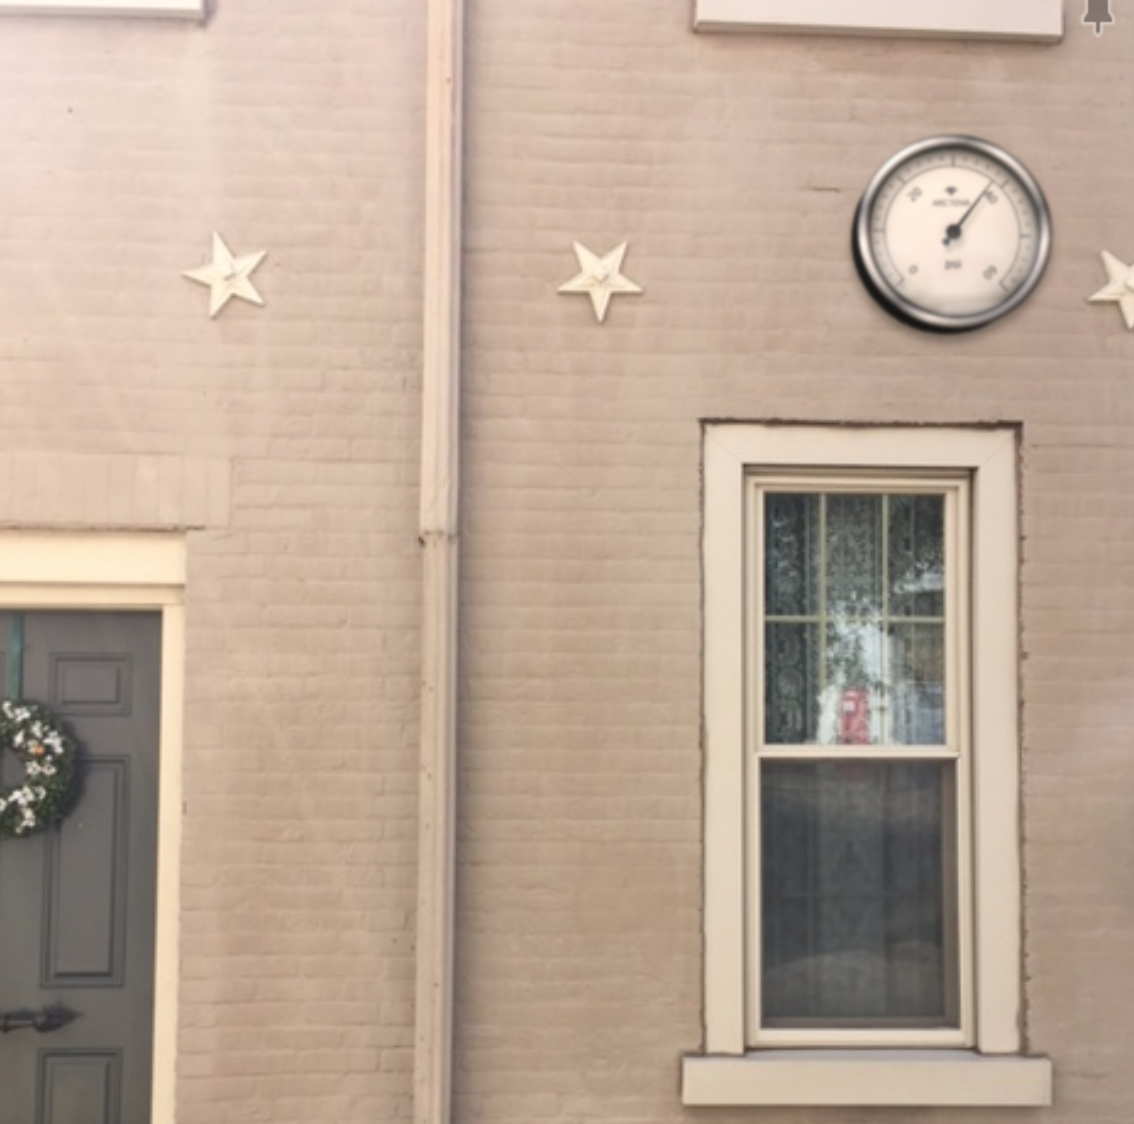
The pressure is 38,psi
